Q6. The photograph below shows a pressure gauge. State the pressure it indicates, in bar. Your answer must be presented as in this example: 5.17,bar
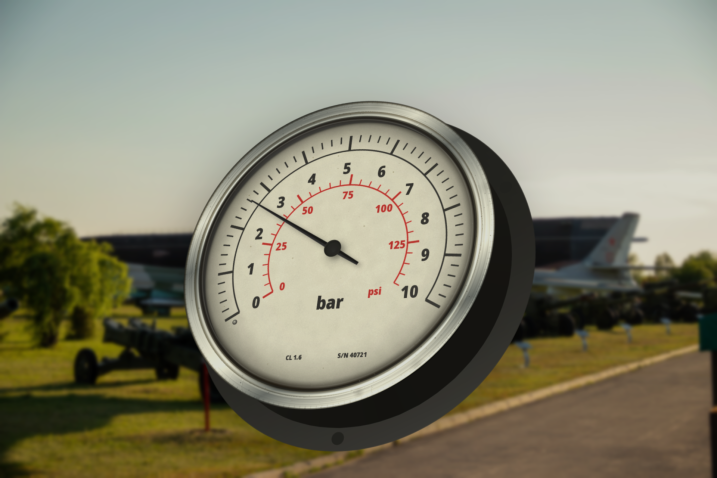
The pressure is 2.6,bar
